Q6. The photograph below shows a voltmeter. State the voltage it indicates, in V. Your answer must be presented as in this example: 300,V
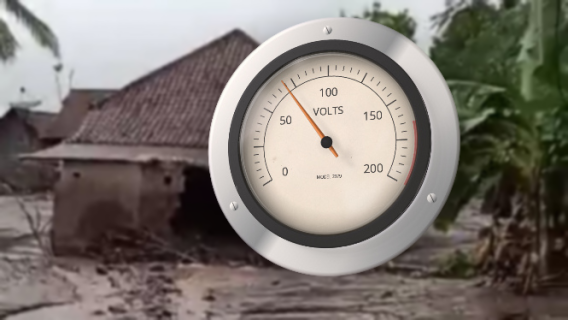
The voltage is 70,V
